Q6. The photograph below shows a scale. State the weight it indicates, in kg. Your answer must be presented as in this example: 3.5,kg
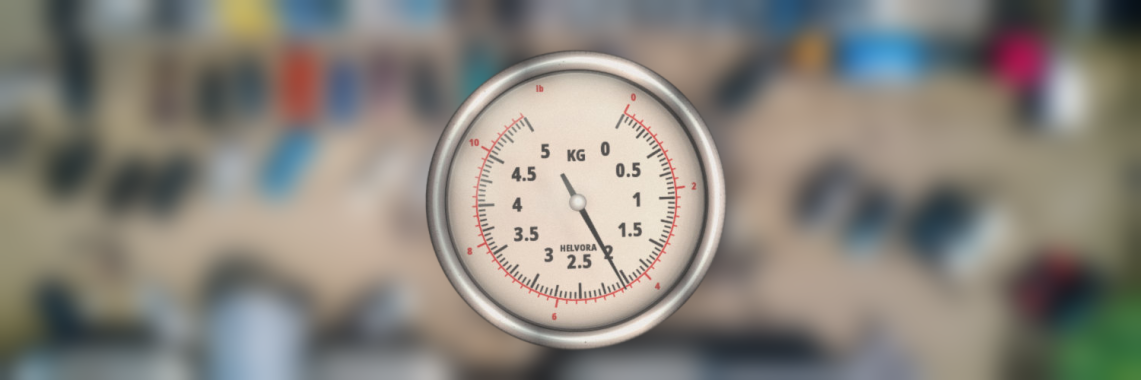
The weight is 2.05,kg
